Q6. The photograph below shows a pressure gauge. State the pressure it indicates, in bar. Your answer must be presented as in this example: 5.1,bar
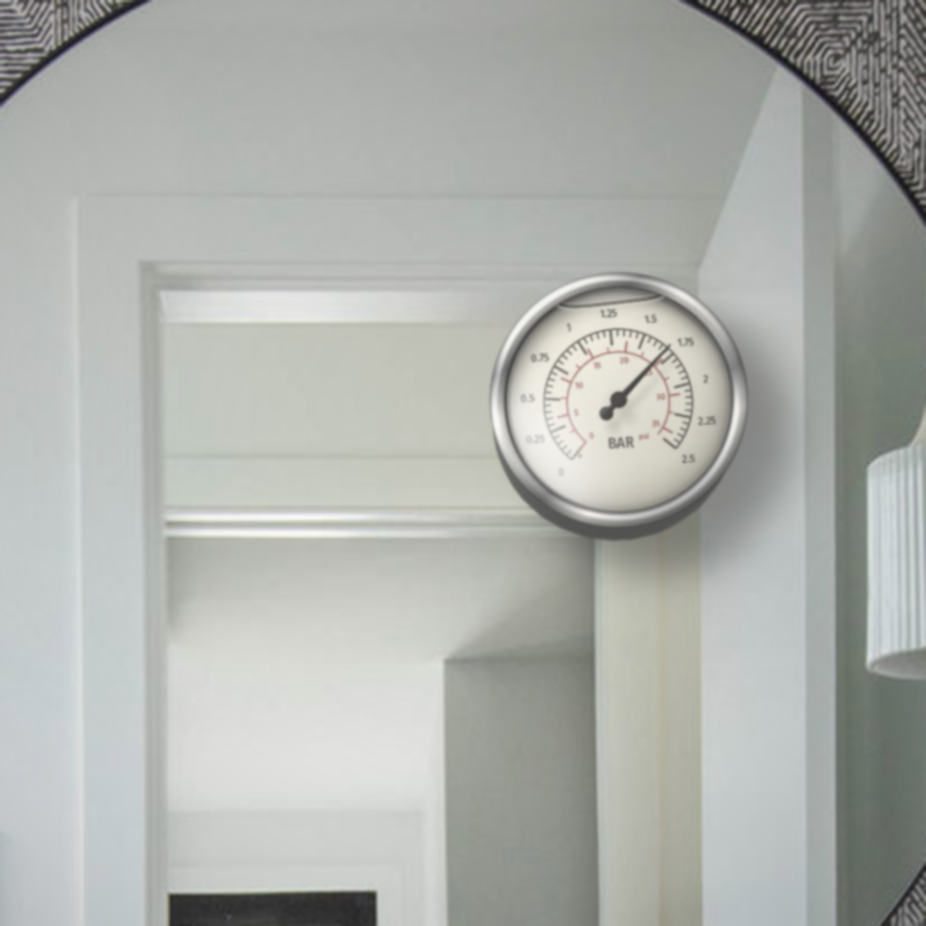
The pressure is 1.7,bar
